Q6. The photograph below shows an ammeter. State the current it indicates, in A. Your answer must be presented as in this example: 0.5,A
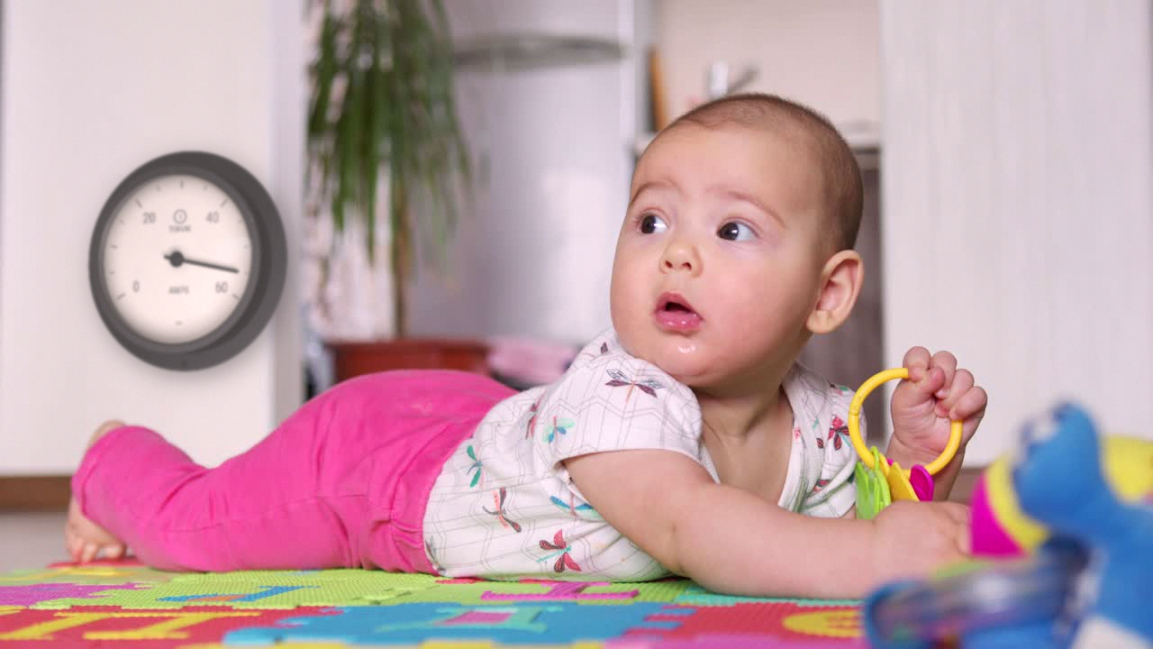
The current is 55,A
